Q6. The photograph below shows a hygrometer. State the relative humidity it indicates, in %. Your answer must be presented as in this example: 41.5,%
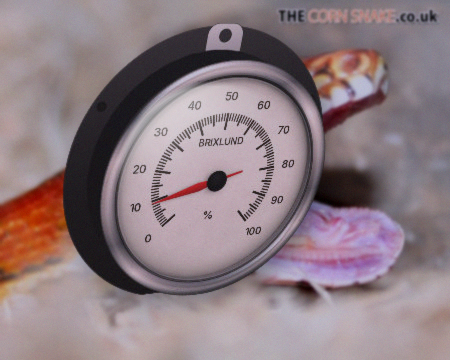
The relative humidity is 10,%
